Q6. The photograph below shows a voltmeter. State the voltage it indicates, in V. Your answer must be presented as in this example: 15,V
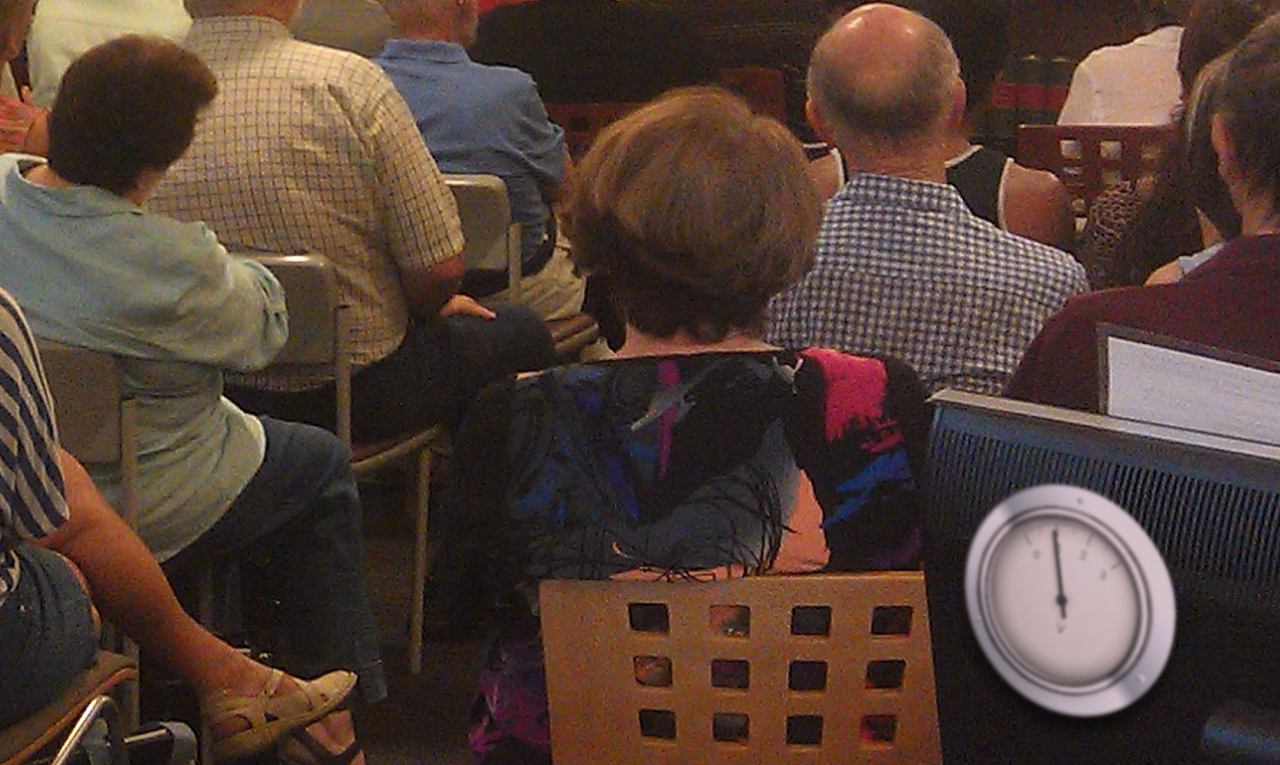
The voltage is 1,V
